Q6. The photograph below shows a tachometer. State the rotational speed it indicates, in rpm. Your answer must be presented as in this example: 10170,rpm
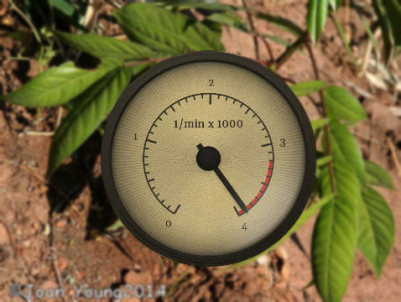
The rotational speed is 3900,rpm
